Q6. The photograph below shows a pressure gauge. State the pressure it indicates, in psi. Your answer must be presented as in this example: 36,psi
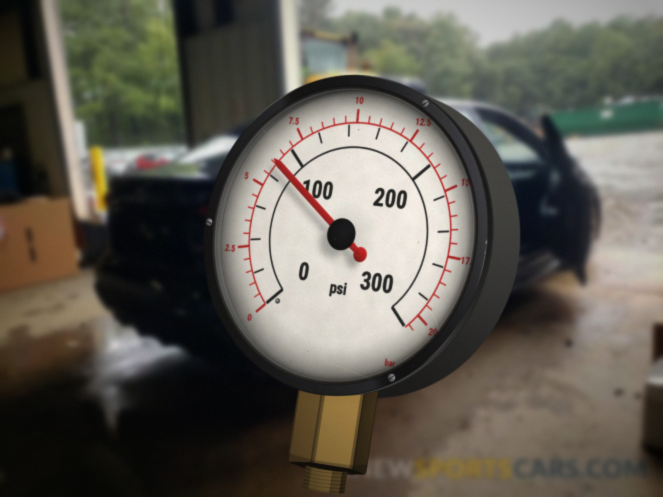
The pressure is 90,psi
